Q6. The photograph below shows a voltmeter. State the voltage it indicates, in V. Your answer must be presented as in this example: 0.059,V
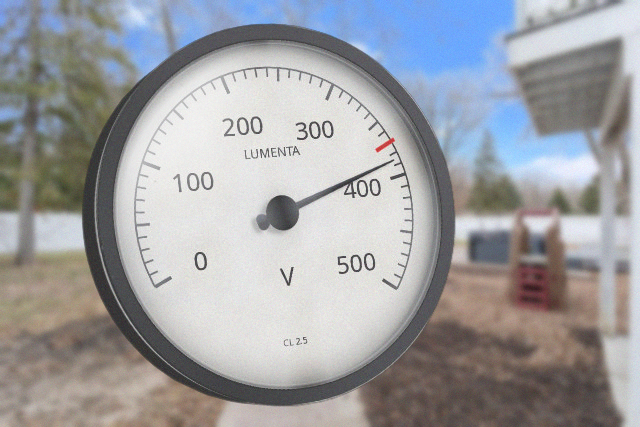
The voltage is 385,V
